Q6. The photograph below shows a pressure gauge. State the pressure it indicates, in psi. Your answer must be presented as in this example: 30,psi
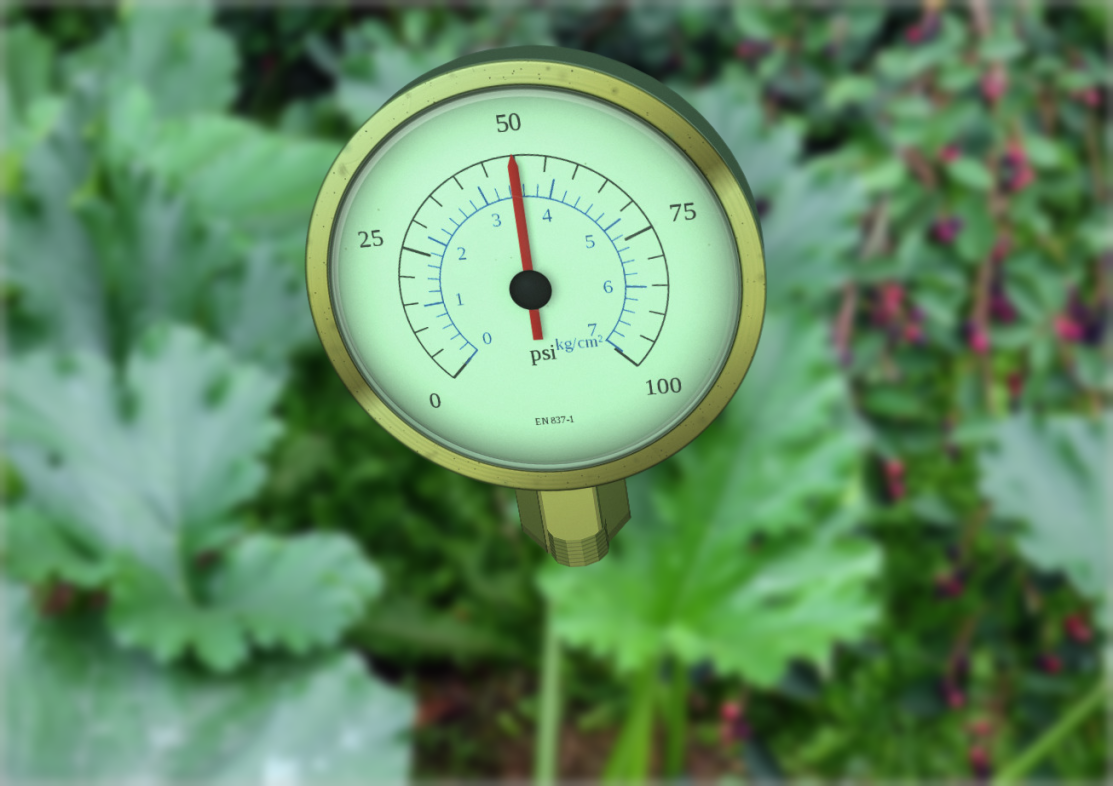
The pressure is 50,psi
